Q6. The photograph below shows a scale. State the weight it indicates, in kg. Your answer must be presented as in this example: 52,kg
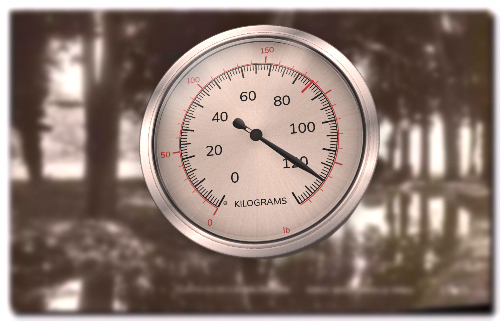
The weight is 120,kg
